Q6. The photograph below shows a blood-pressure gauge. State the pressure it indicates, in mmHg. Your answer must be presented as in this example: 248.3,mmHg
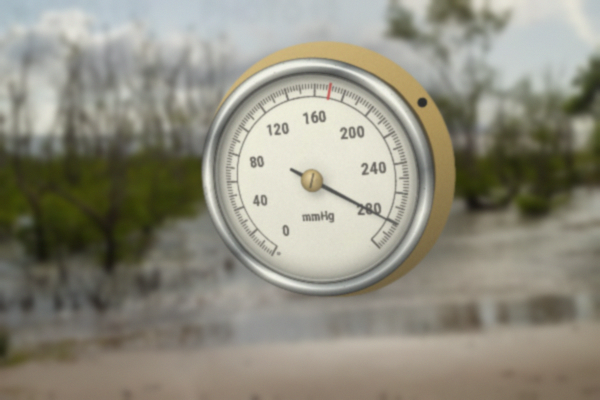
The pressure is 280,mmHg
